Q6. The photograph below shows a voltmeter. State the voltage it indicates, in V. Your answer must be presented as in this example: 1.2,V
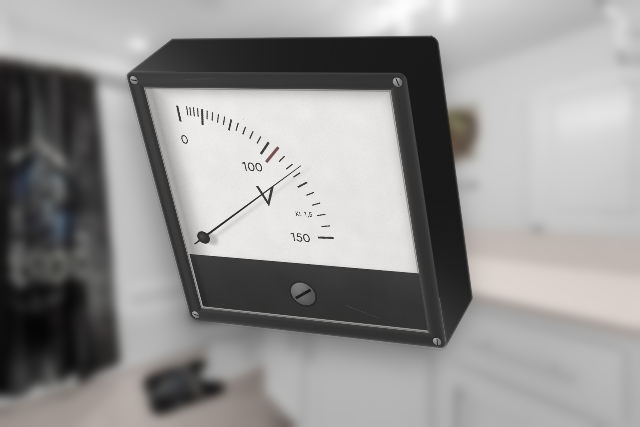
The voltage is 117.5,V
